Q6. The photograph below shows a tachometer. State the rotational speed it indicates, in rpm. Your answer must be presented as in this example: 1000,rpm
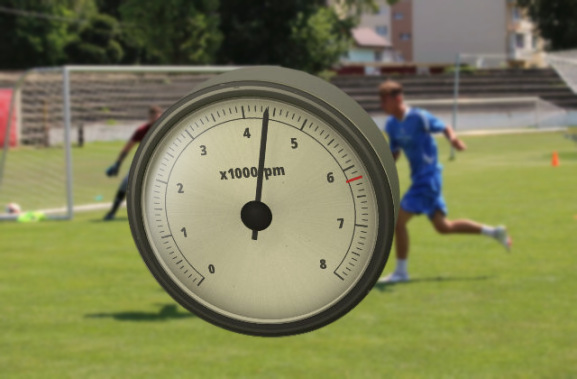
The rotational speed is 4400,rpm
